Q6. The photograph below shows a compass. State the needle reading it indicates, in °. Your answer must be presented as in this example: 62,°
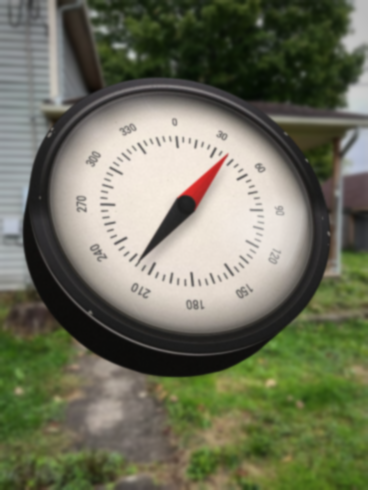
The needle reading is 40,°
